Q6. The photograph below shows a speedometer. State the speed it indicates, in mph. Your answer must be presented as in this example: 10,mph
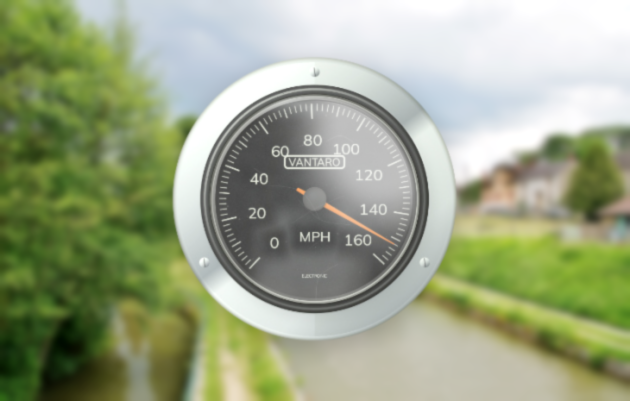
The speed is 152,mph
